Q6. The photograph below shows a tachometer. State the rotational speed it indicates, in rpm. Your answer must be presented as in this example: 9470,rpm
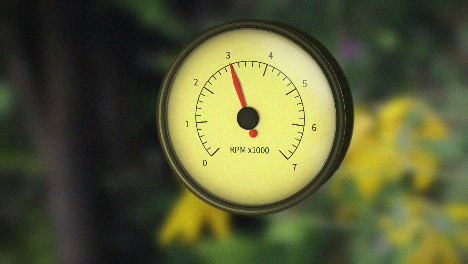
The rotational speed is 3000,rpm
